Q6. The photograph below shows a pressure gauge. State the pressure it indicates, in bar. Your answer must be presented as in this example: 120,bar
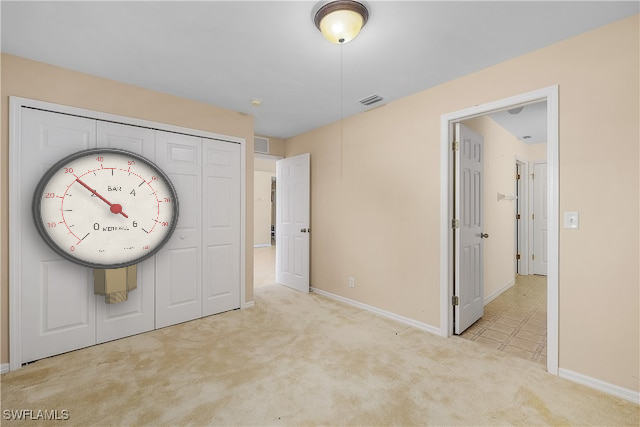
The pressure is 2,bar
